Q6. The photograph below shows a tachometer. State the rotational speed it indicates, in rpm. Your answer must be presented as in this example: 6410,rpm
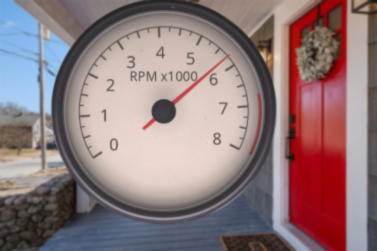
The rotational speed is 5750,rpm
